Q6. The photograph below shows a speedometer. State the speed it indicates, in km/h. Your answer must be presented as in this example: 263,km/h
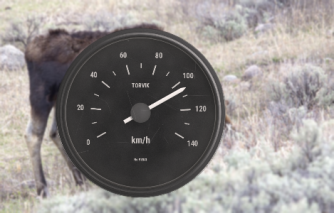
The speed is 105,km/h
